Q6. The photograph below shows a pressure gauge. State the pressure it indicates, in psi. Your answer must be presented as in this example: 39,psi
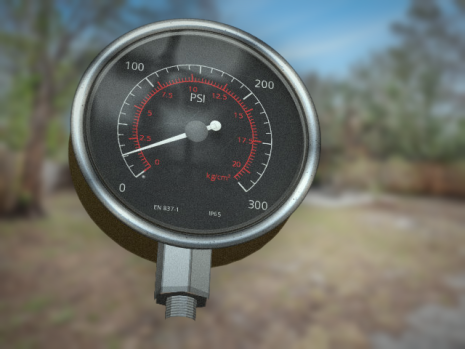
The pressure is 20,psi
